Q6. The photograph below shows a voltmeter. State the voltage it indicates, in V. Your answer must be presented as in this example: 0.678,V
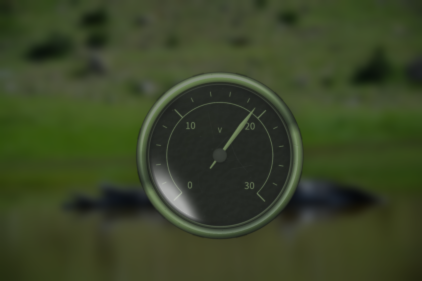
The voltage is 19,V
